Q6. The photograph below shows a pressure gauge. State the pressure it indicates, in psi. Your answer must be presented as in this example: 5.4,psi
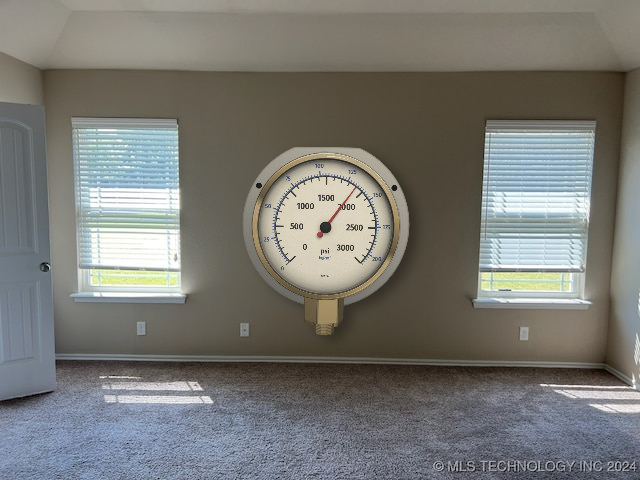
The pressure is 1900,psi
